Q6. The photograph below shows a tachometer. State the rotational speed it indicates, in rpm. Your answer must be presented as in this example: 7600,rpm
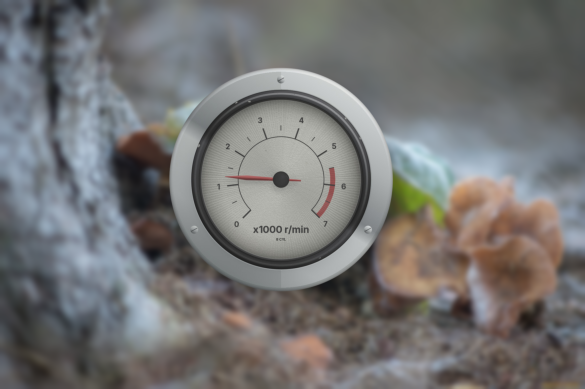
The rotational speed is 1250,rpm
